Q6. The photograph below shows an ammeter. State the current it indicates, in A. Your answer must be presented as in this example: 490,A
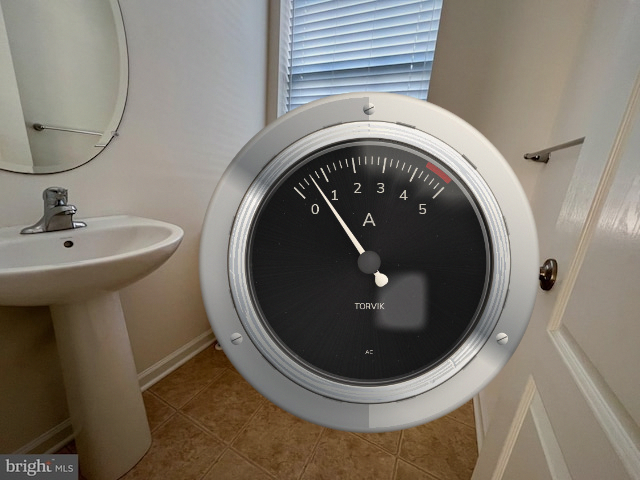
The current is 0.6,A
